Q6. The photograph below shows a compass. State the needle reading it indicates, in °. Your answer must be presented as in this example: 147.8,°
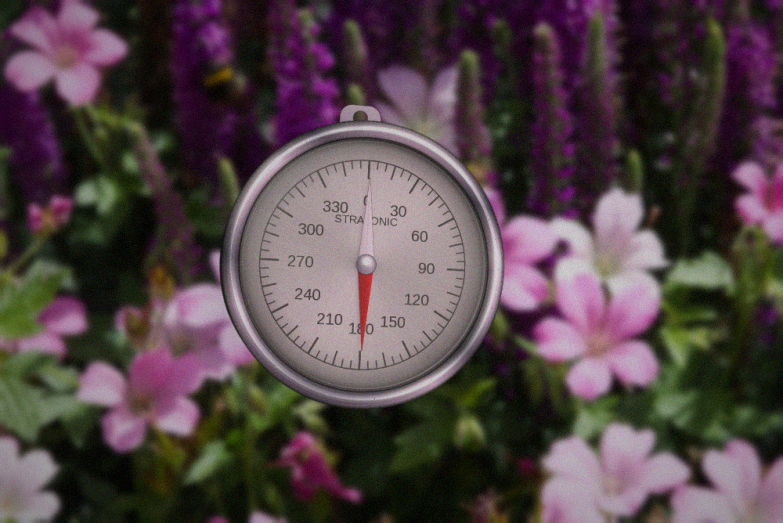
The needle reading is 180,°
